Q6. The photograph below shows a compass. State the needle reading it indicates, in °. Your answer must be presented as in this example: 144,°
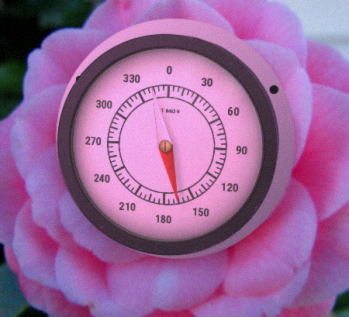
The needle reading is 165,°
